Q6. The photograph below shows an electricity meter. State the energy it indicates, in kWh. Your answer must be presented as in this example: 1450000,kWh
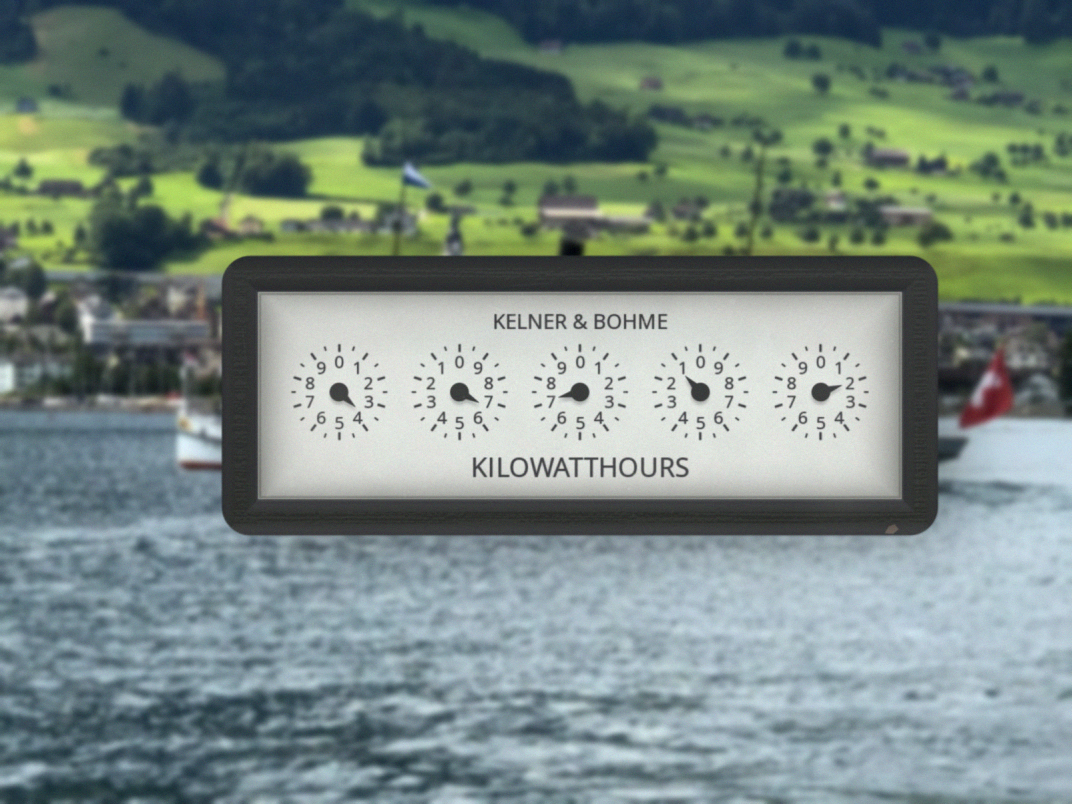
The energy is 36712,kWh
